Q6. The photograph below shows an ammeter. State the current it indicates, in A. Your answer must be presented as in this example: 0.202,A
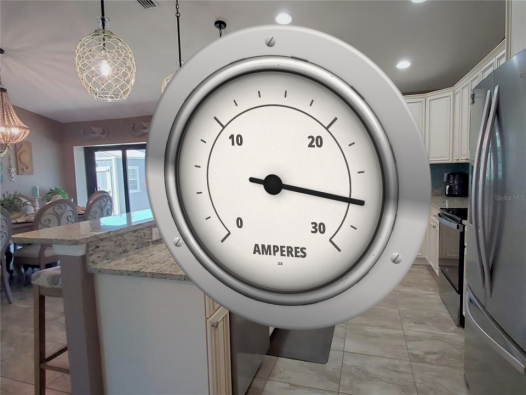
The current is 26,A
